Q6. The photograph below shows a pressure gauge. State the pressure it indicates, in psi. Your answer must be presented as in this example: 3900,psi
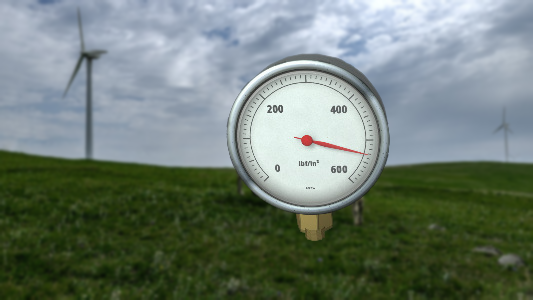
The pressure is 530,psi
